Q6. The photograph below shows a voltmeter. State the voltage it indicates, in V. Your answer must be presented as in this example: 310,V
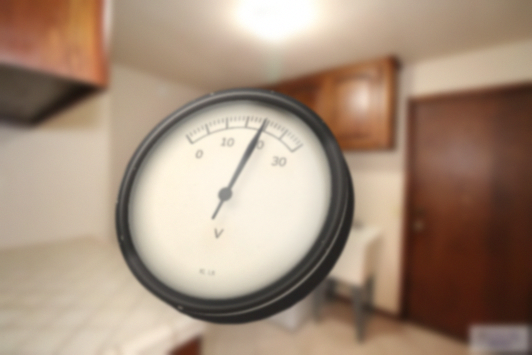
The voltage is 20,V
